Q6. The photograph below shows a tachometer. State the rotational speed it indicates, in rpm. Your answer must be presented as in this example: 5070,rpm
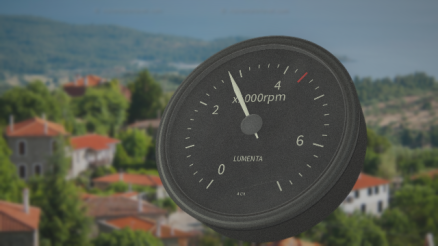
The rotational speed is 2800,rpm
